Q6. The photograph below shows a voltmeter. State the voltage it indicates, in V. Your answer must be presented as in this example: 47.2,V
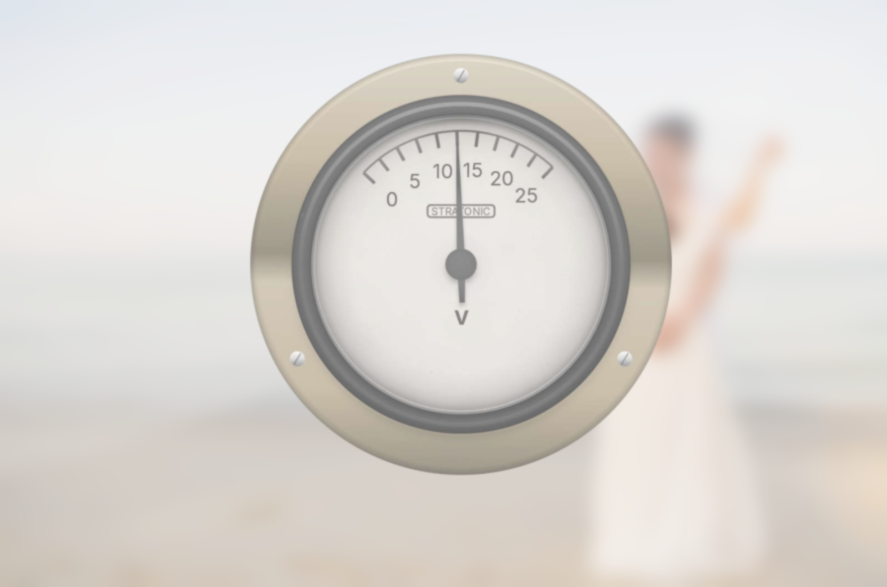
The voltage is 12.5,V
